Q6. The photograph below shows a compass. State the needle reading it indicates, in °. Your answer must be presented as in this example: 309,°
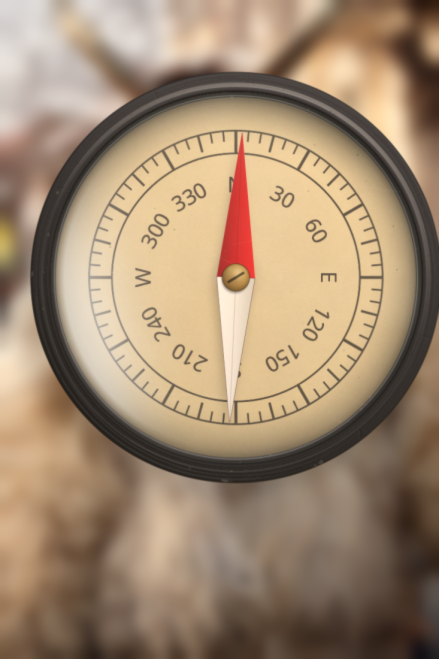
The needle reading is 2.5,°
